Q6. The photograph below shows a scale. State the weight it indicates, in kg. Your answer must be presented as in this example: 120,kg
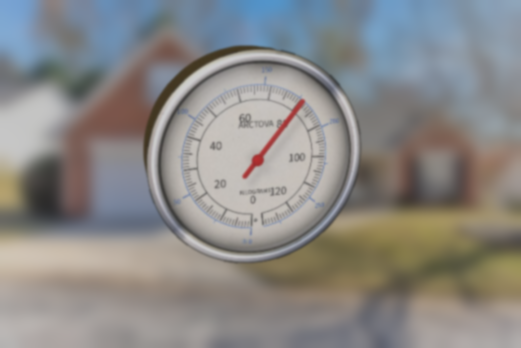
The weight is 80,kg
